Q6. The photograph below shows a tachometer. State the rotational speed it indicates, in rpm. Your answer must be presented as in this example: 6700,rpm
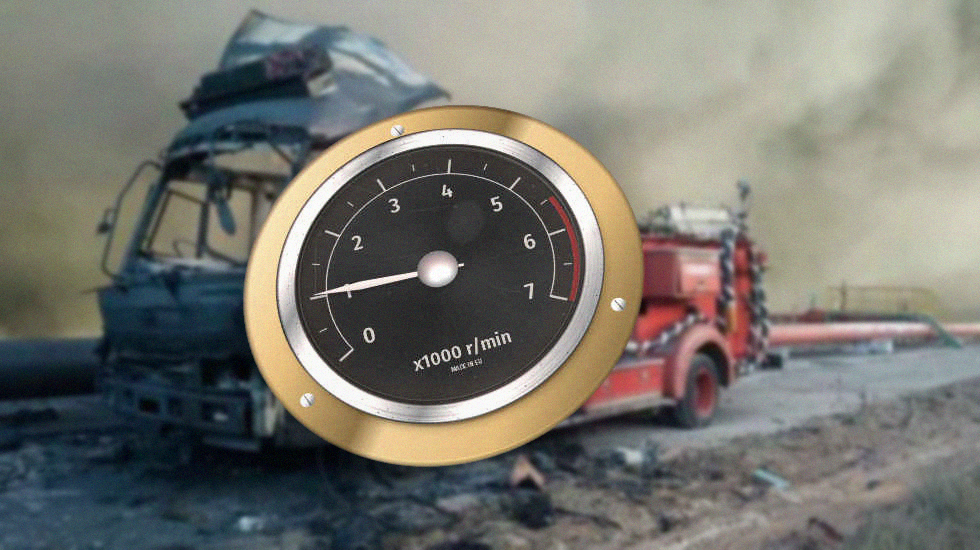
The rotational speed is 1000,rpm
